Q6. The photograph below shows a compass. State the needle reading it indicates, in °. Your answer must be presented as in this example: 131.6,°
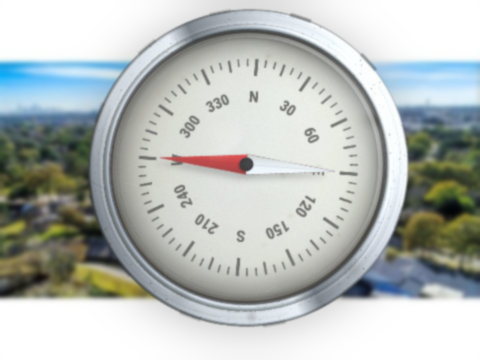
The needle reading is 270,°
